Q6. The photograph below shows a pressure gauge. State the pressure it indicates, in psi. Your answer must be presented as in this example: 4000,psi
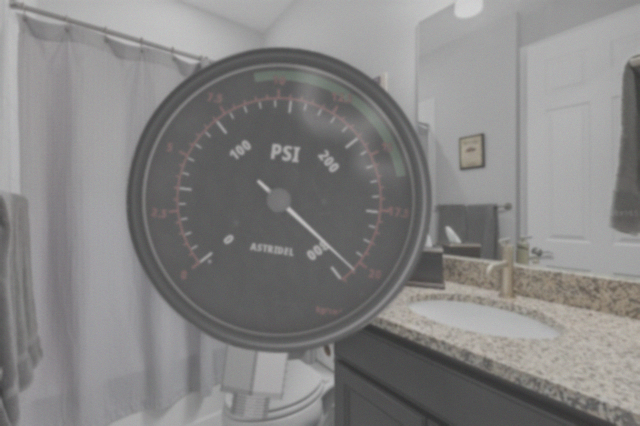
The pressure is 290,psi
